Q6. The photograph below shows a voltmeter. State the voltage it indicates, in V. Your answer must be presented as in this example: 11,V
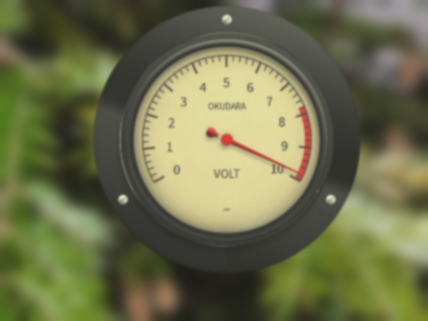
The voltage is 9.8,V
